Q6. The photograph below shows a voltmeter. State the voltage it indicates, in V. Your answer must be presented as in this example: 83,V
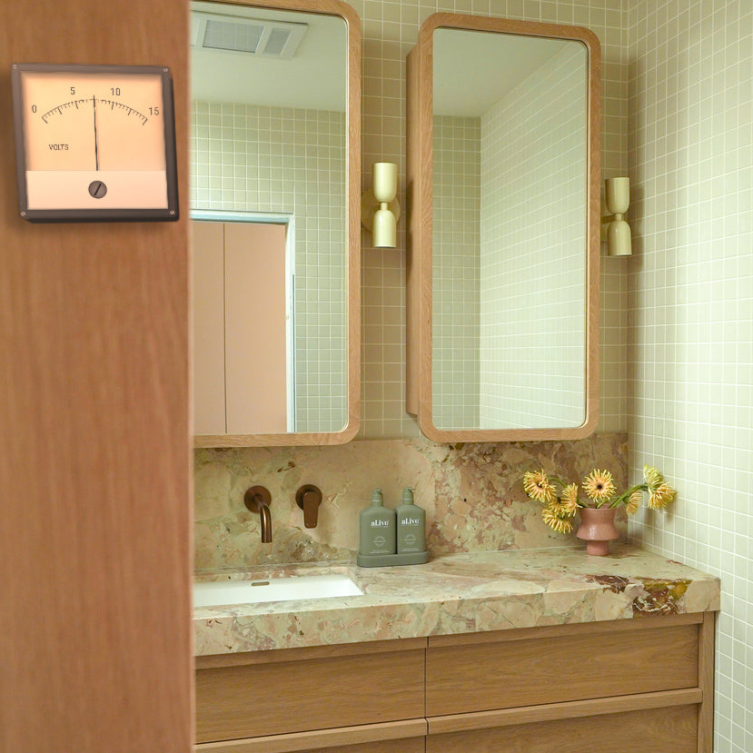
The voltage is 7.5,V
